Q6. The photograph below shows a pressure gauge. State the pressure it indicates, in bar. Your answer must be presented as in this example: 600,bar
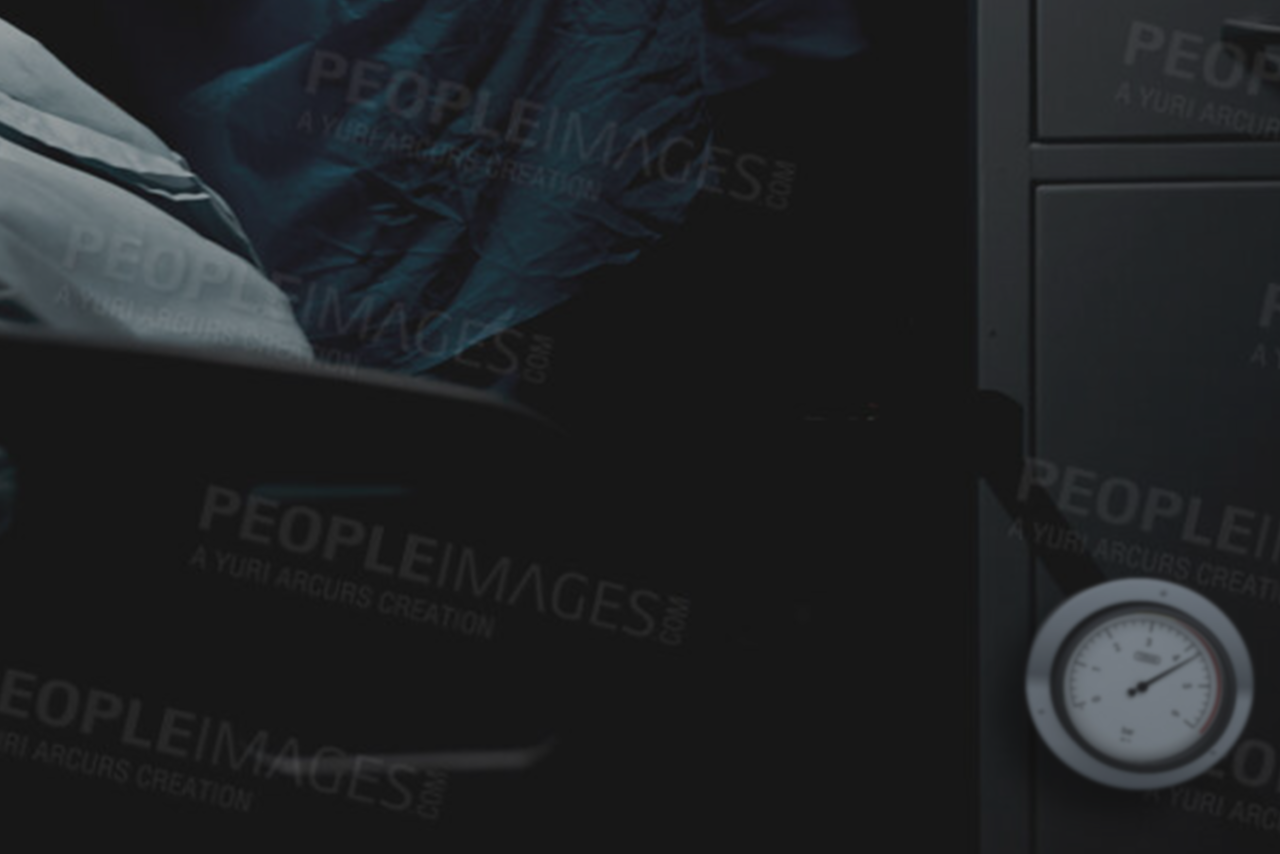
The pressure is 4.2,bar
